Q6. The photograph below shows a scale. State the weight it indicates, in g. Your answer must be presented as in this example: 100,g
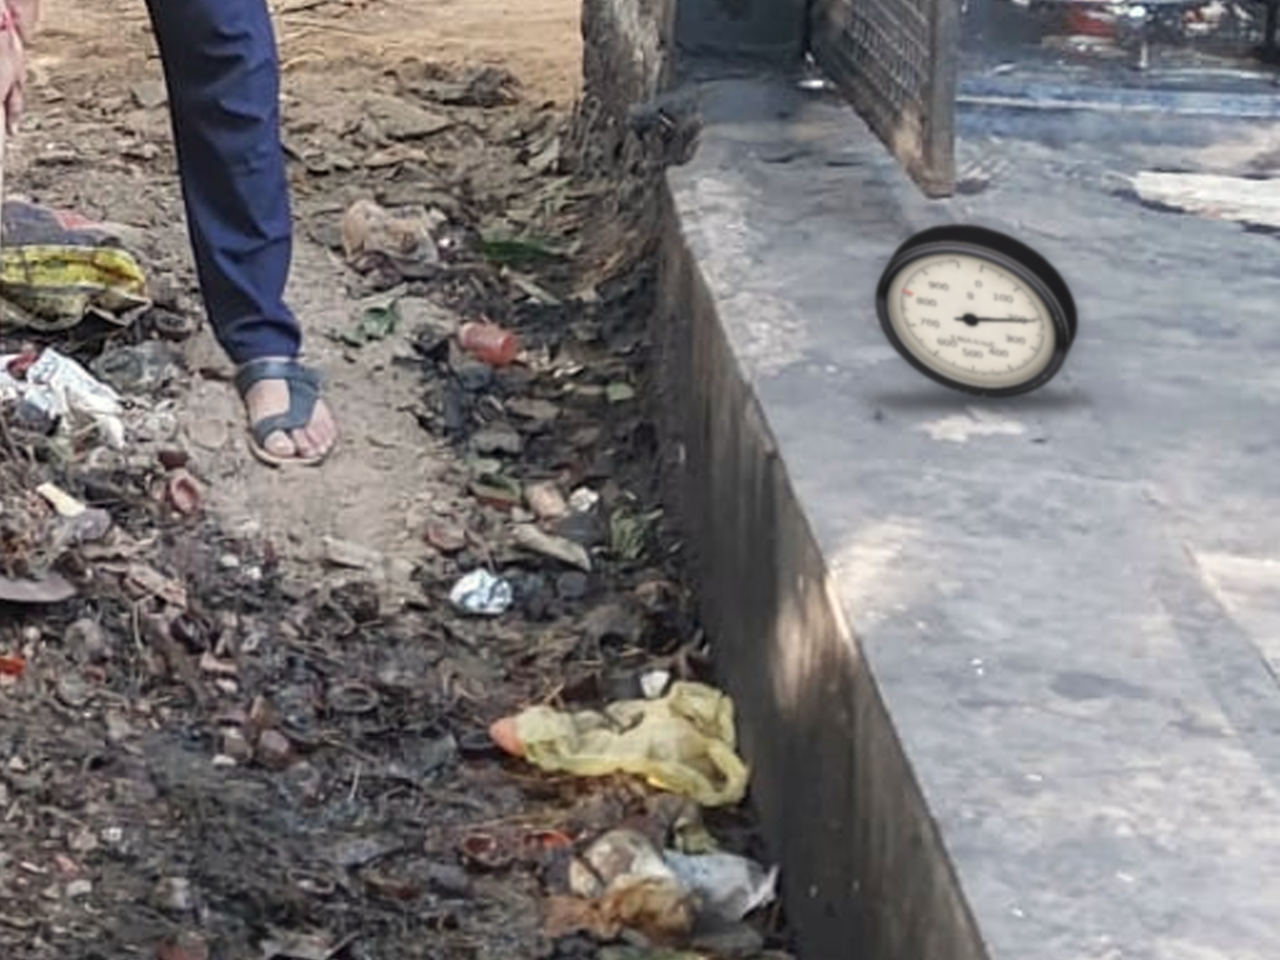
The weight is 200,g
